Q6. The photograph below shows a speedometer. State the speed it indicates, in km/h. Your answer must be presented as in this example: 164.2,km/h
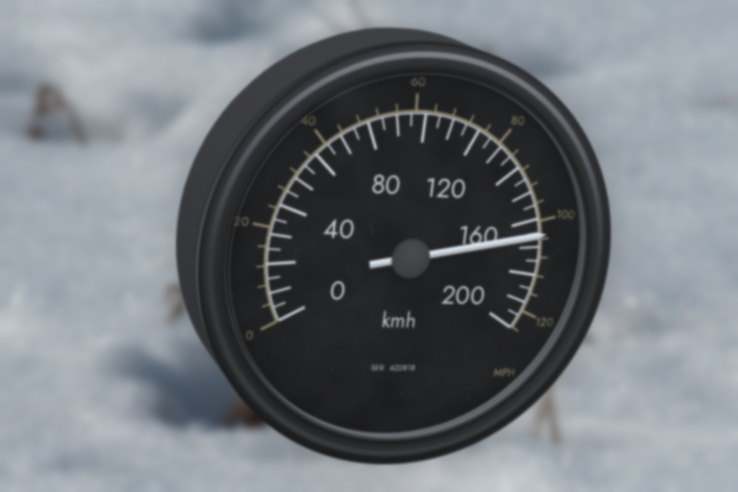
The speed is 165,km/h
